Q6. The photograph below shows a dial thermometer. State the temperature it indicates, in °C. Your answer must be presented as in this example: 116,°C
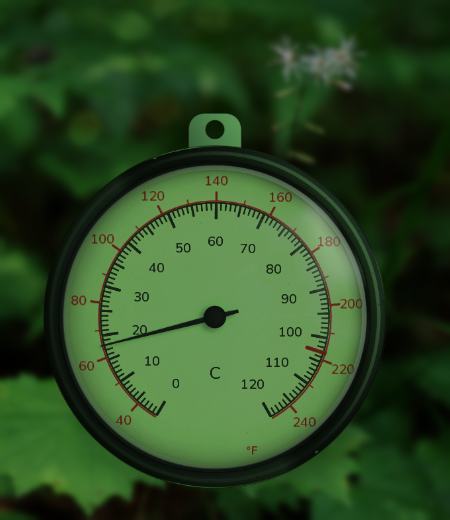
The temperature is 18,°C
